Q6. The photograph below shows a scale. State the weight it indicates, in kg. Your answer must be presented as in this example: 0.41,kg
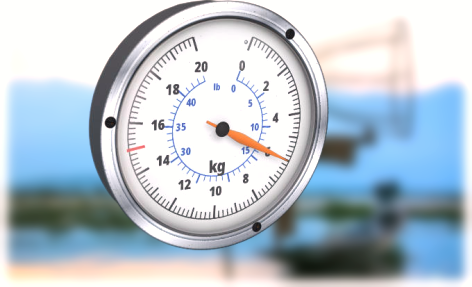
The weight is 6,kg
